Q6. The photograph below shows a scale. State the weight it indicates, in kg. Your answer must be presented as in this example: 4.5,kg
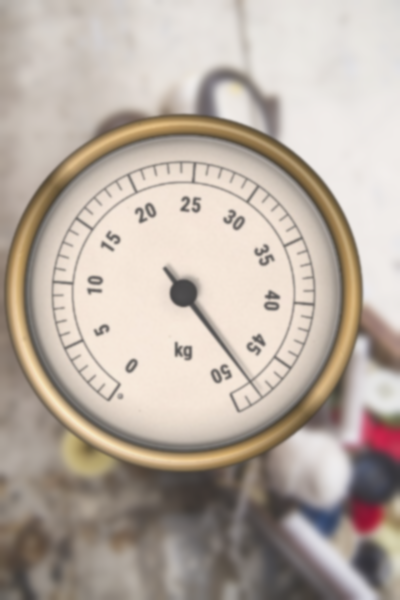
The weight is 48,kg
